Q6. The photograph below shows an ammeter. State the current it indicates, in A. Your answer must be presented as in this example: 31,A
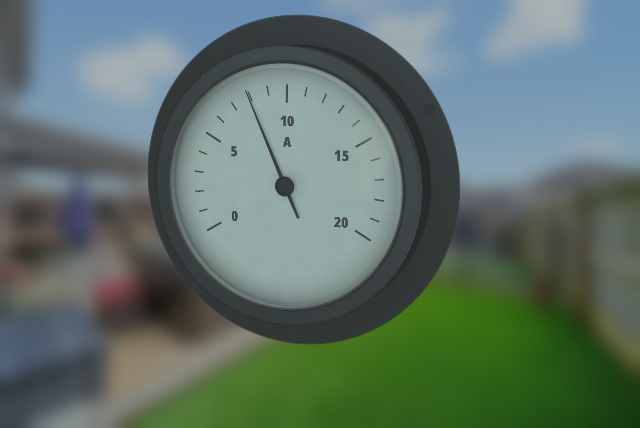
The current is 8,A
